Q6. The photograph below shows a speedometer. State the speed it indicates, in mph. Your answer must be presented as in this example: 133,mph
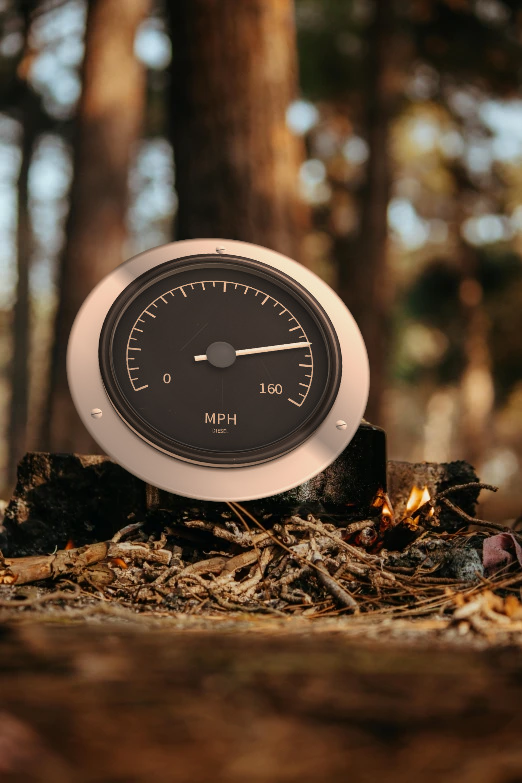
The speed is 130,mph
